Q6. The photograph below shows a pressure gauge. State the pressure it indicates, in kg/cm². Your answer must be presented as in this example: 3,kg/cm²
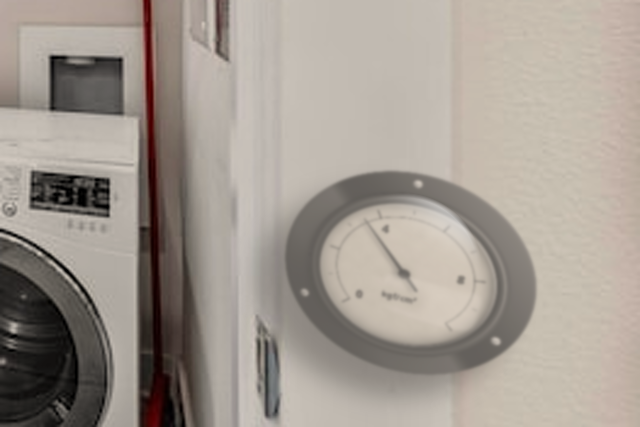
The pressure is 3.5,kg/cm²
